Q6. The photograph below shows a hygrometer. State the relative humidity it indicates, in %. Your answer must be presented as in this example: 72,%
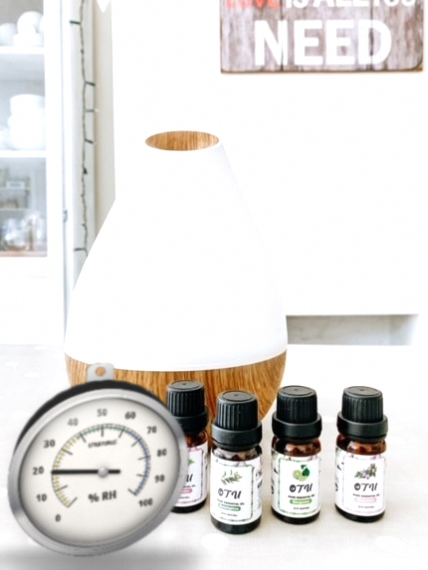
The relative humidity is 20,%
